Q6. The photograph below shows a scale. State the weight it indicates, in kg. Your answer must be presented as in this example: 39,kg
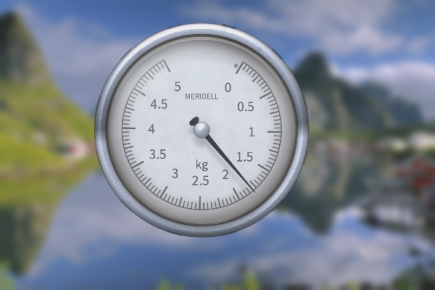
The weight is 1.8,kg
